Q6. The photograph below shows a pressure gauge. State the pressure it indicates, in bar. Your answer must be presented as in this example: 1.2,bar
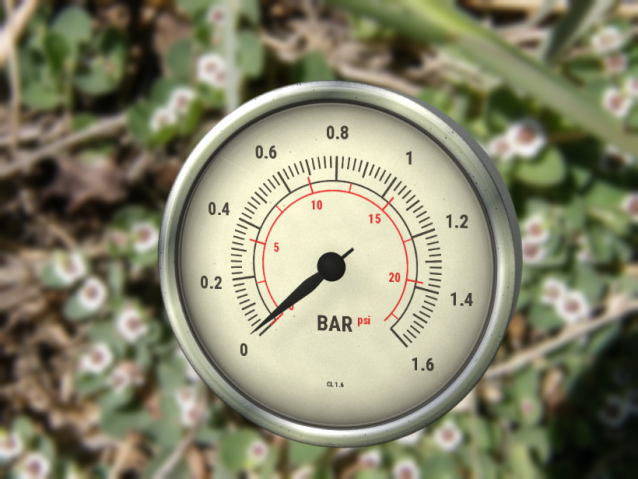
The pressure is 0.02,bar
